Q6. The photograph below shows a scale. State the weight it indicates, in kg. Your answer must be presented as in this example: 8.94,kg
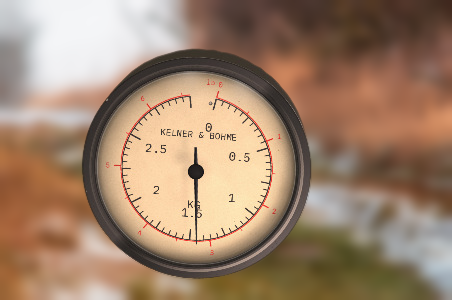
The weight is 1.45,kg
